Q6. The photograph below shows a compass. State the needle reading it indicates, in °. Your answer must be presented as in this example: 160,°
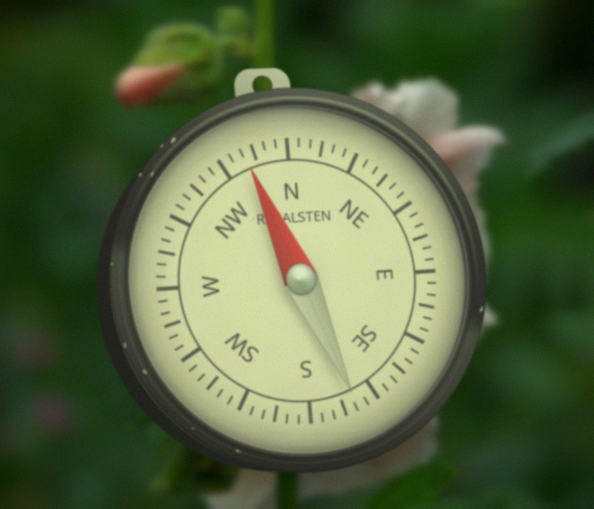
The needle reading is 340,°
